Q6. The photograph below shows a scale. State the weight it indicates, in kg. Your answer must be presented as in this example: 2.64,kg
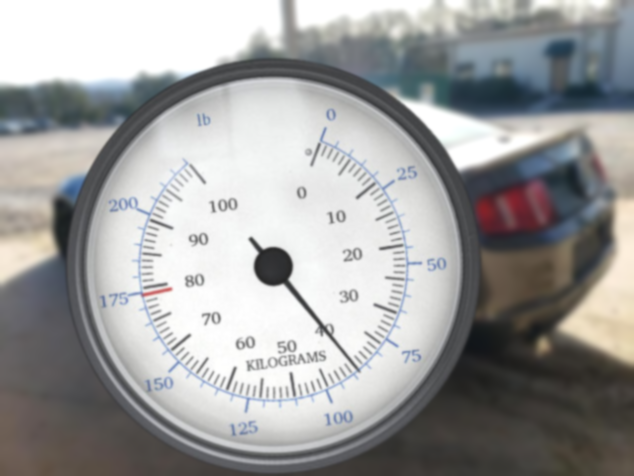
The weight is 40,kg
